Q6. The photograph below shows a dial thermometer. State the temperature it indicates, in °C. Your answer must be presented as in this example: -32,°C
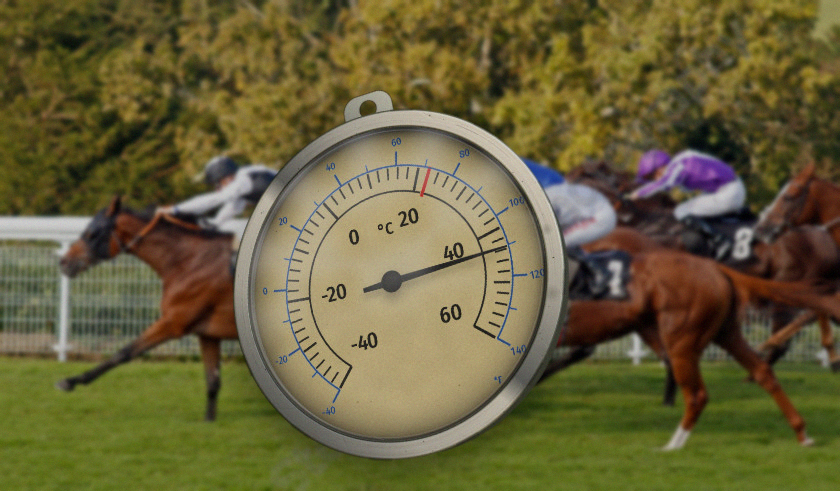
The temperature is 44,°C
